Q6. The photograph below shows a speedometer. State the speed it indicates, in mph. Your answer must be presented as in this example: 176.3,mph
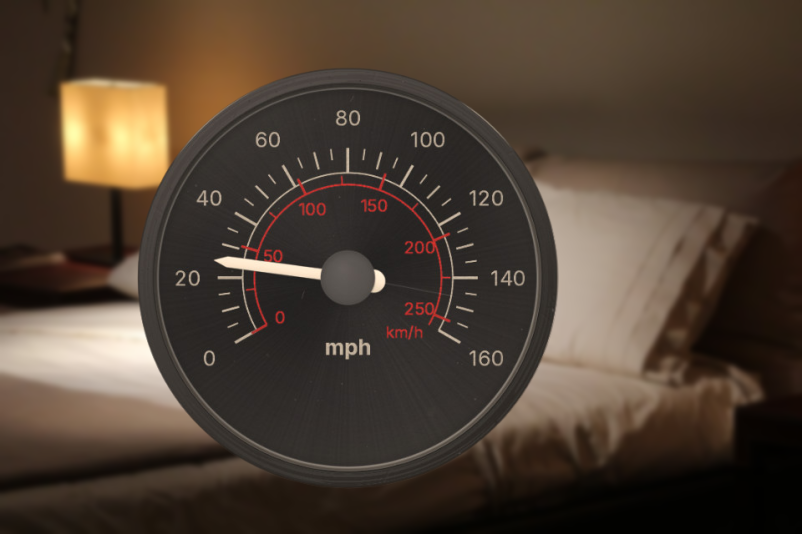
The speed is 25,mph
